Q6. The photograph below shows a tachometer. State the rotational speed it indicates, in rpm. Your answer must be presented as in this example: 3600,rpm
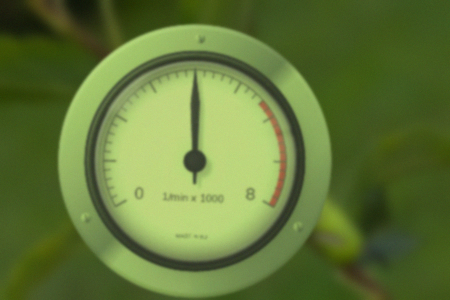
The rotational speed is 4000,rpm
